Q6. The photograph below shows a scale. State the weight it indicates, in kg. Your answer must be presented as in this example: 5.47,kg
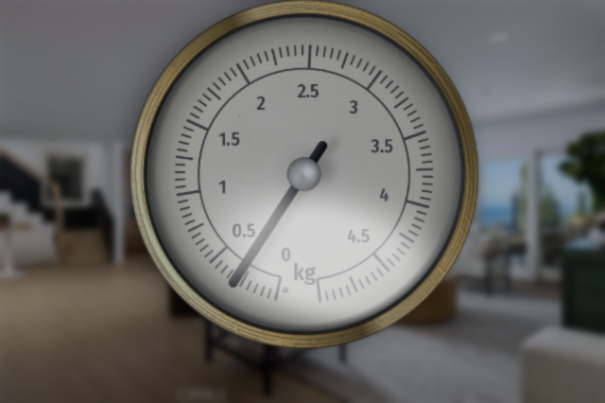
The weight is 0.3,kg
